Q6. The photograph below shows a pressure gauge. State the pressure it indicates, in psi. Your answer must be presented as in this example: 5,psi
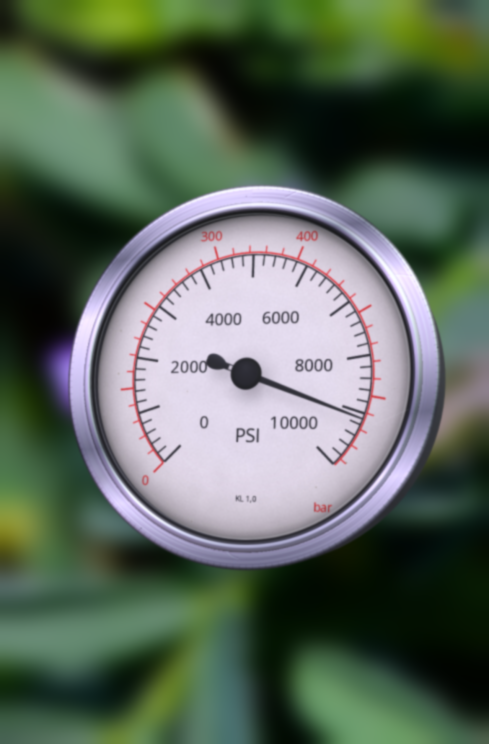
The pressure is 9100,psi
